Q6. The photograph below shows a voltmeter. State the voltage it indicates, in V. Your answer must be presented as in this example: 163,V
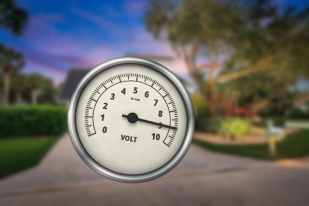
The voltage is 9,V
